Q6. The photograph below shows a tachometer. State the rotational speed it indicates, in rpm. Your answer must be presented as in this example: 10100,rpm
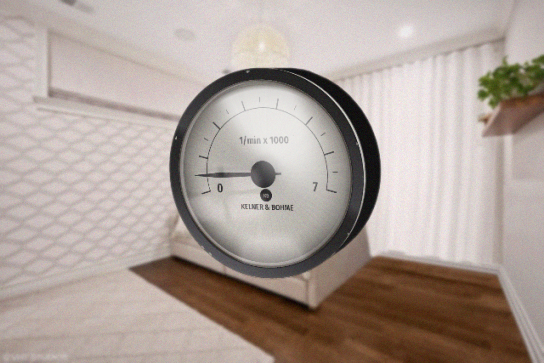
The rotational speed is 500,rpm
